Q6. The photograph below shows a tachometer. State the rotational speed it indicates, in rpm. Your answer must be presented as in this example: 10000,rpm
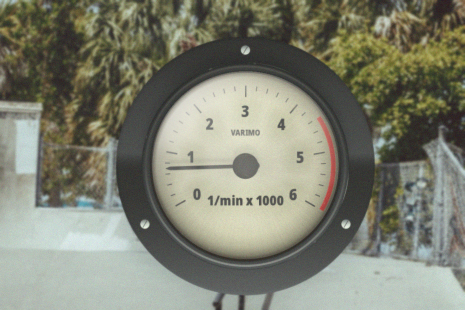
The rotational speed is 700,rpm
